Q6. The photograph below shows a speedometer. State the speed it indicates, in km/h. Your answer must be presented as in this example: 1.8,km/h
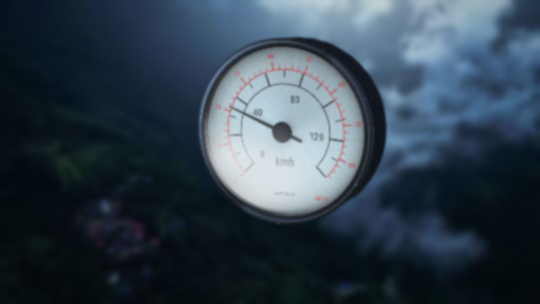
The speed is 35,km/h
